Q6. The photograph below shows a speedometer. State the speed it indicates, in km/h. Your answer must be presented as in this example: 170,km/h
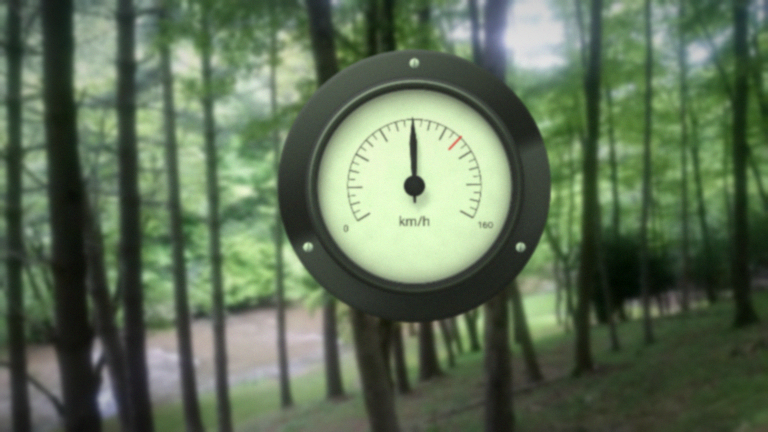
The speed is 80,km/h
